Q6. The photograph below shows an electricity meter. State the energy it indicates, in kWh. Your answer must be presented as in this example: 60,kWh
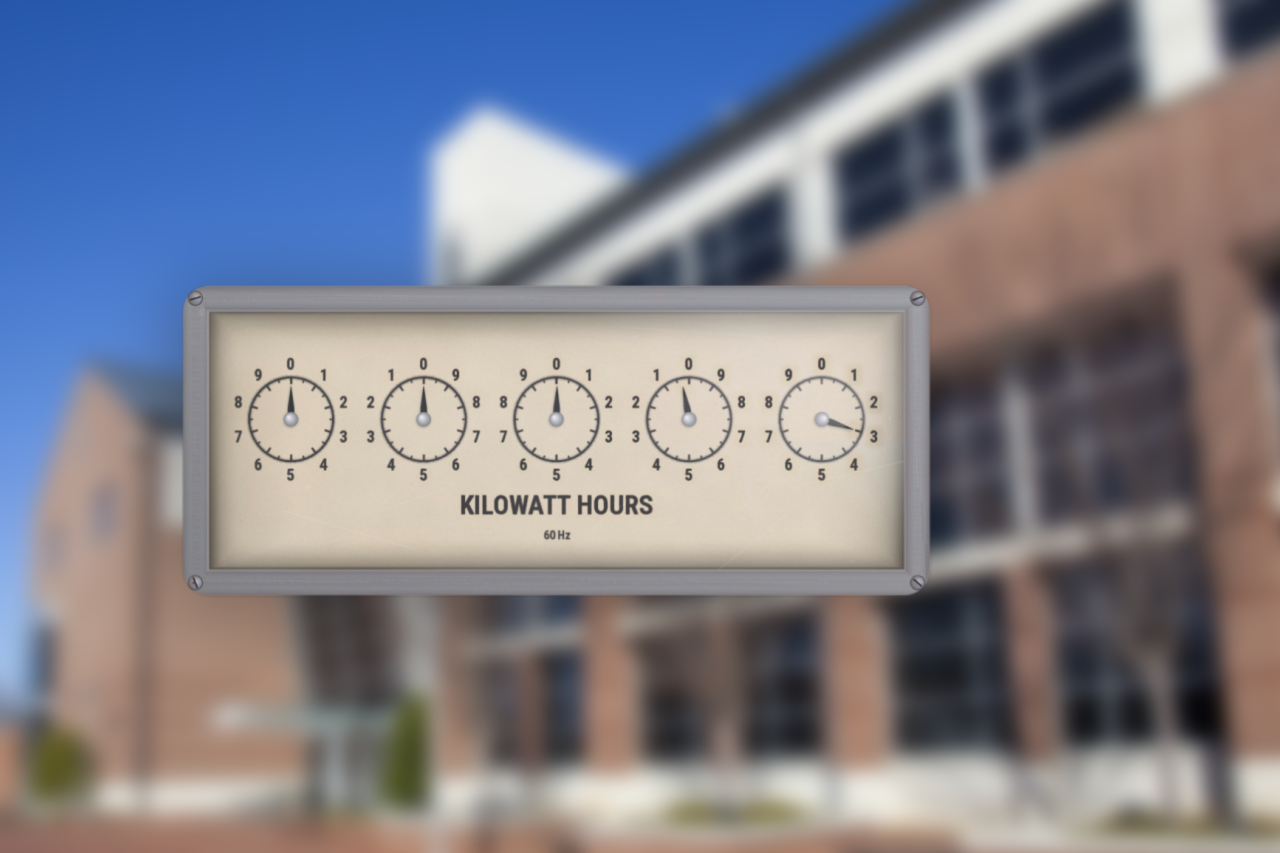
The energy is 3,kWh
